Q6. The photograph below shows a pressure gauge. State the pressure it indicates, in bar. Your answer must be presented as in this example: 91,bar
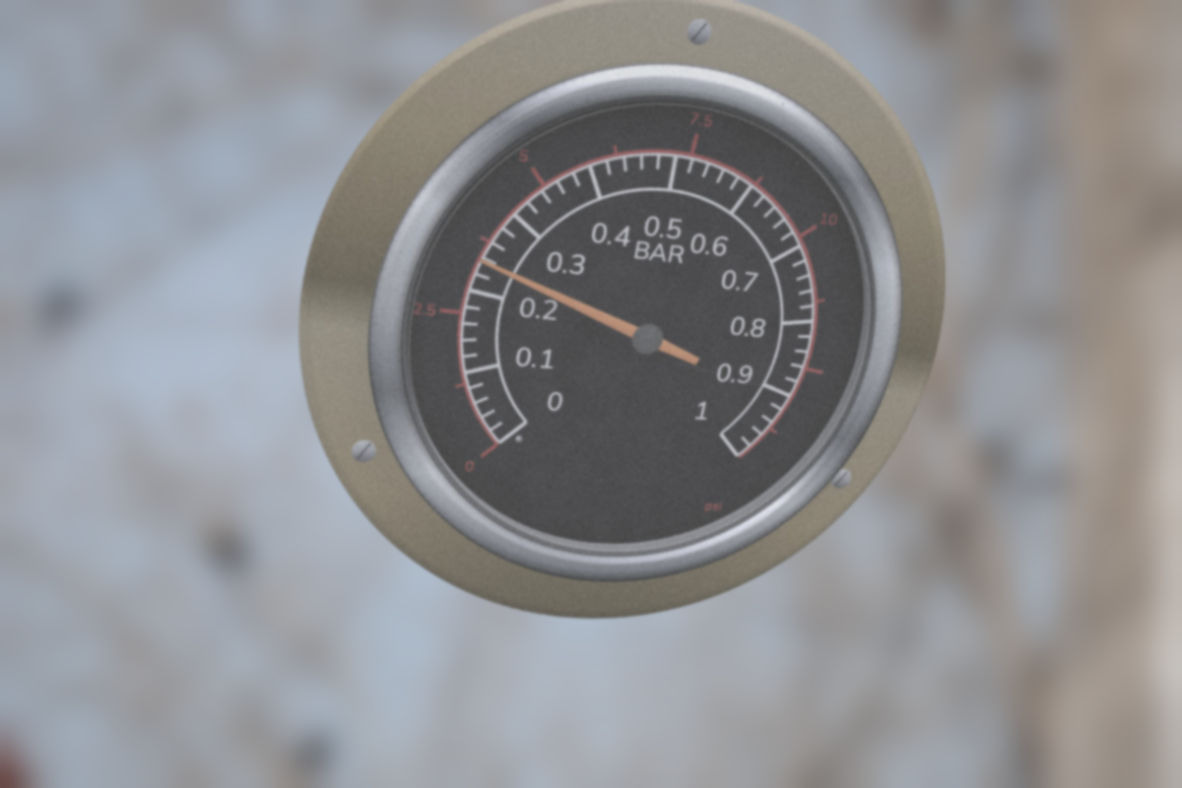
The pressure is 0.24,bar
